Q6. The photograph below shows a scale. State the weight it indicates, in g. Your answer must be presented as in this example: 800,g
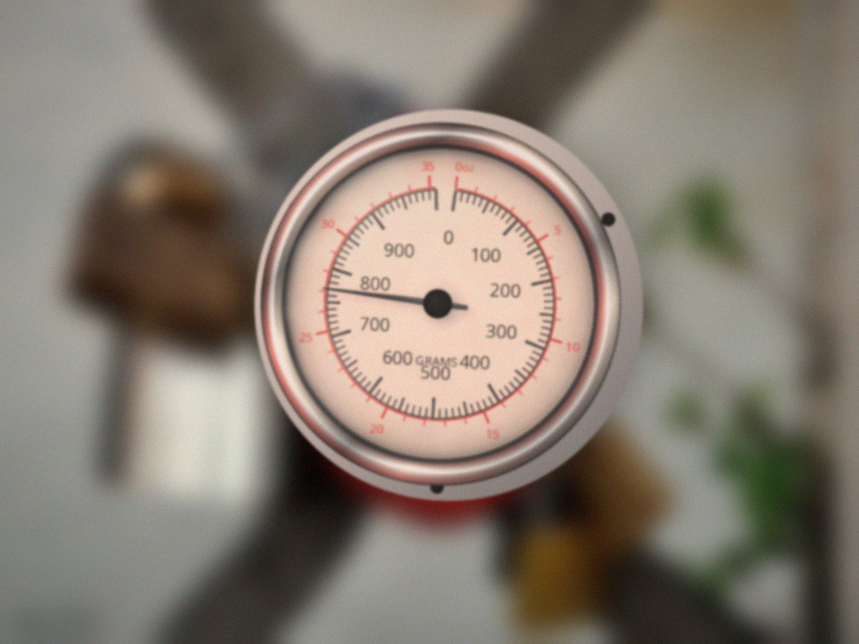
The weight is 770,g
